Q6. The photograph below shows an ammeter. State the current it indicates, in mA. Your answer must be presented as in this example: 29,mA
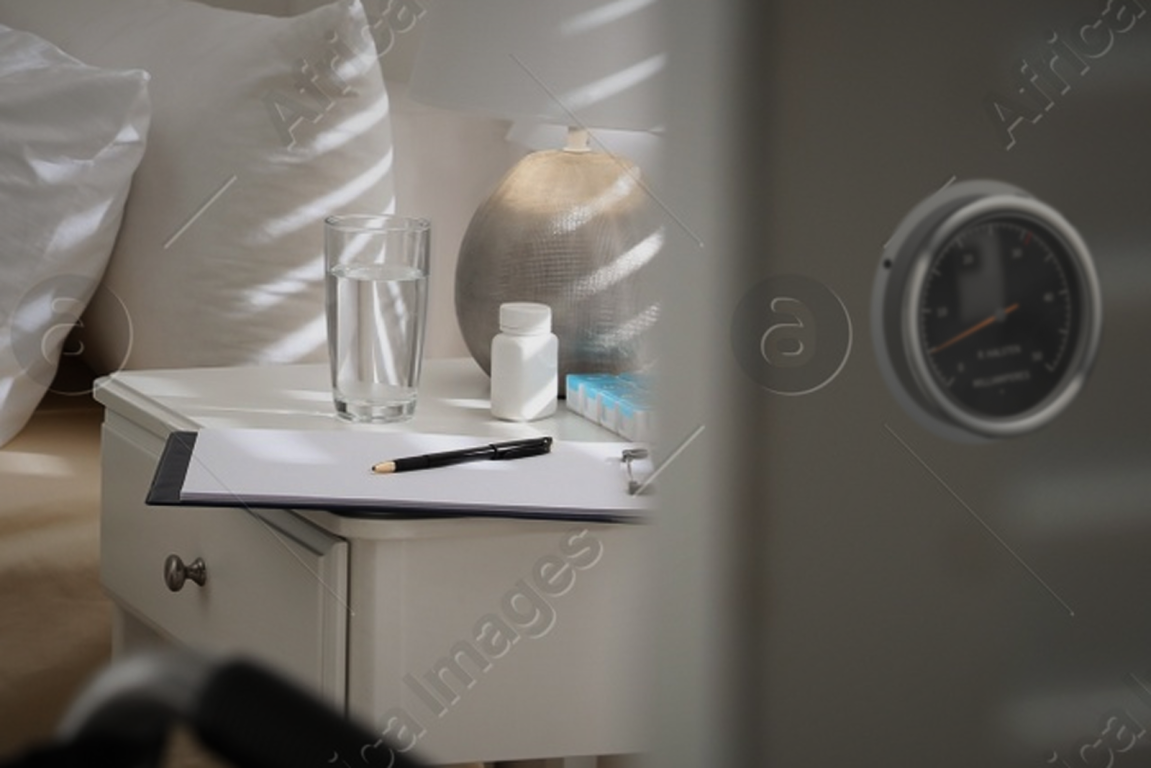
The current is 5,mA
